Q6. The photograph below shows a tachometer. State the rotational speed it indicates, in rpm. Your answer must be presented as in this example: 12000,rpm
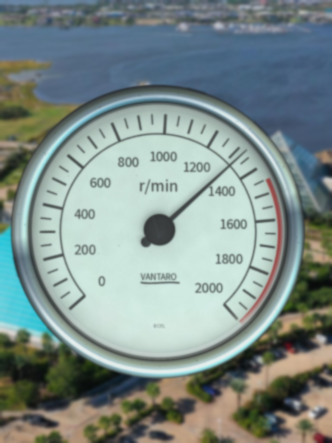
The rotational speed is 1325,rpm
